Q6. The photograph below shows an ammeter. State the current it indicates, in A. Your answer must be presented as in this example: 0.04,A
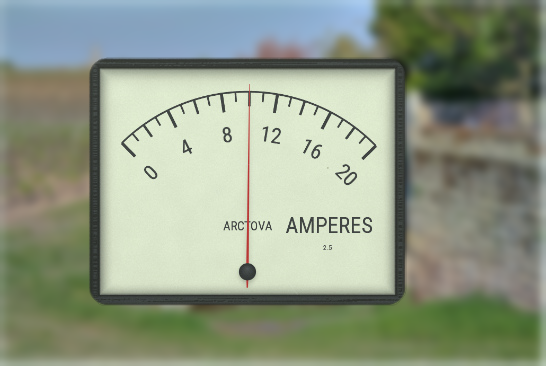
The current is 10,A
